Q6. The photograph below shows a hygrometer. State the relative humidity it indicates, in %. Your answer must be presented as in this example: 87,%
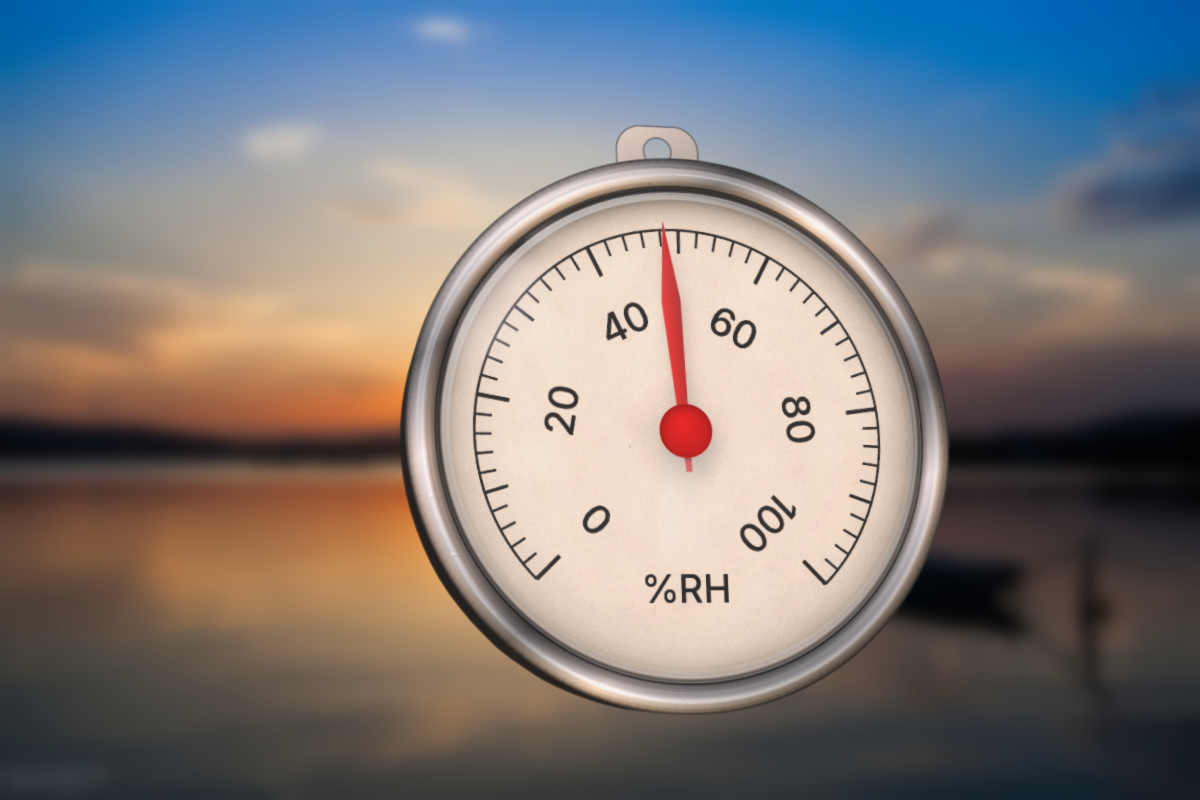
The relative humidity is 48,%
